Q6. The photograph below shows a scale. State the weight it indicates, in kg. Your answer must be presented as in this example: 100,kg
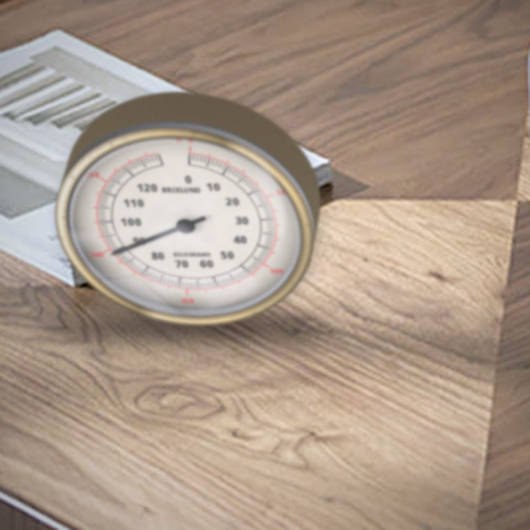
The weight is 90,kg
